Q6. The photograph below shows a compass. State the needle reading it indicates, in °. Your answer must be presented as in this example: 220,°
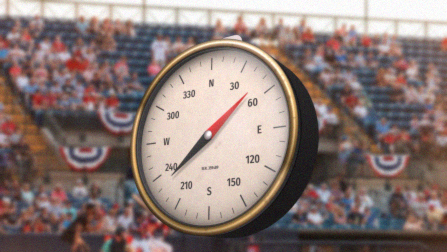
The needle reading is 50,°
